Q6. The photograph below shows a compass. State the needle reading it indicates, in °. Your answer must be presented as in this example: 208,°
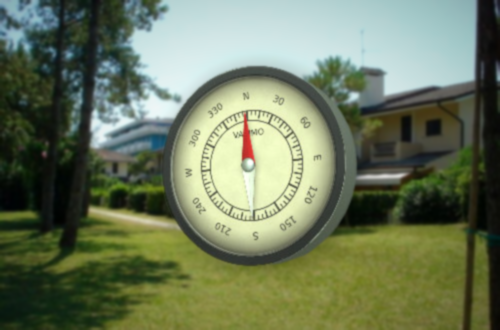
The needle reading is 0,°
